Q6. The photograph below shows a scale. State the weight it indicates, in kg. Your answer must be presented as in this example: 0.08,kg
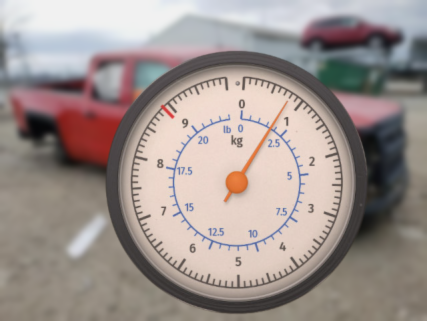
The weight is 0.8,kg
